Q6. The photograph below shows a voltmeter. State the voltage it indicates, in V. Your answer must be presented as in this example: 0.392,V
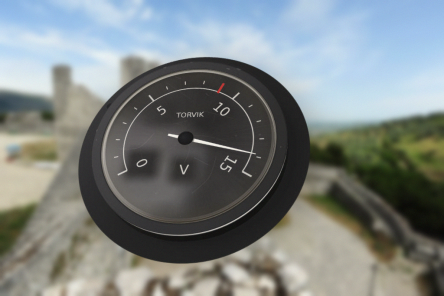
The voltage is 14,V
